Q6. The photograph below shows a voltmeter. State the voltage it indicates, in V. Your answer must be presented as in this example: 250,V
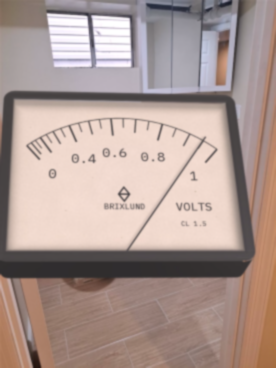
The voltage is 0.95,V
